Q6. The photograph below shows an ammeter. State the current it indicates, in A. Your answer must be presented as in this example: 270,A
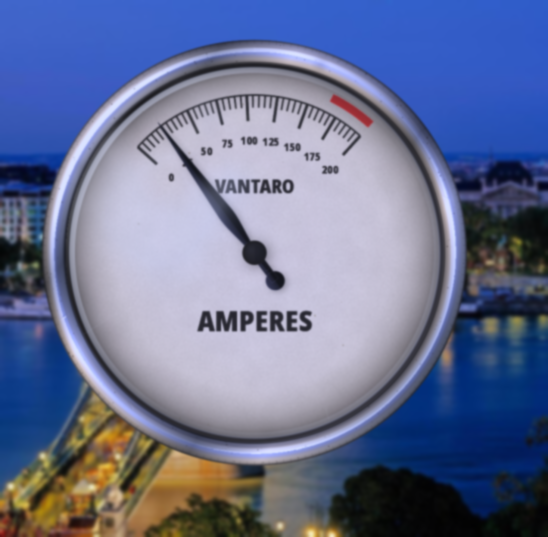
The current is 25,A
